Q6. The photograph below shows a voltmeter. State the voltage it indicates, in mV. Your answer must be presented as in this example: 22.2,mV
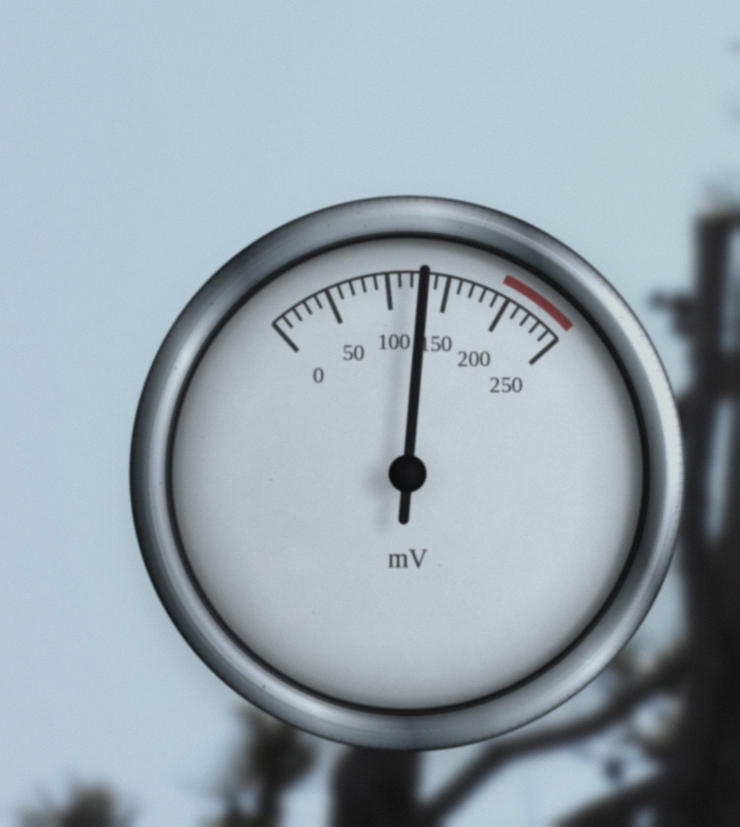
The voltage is 130,mV
